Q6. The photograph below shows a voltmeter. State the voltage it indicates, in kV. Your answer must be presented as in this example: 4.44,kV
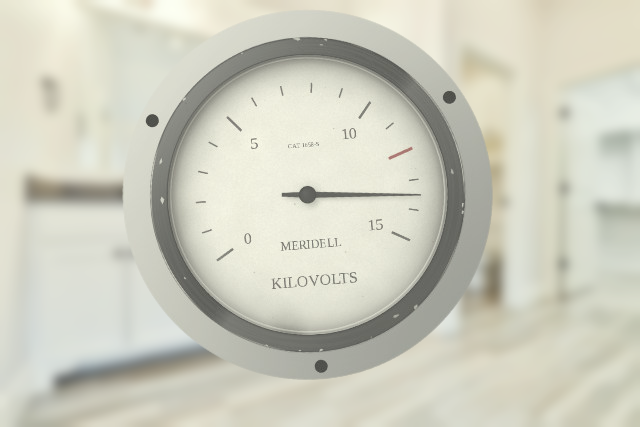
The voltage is 13.5,kV
